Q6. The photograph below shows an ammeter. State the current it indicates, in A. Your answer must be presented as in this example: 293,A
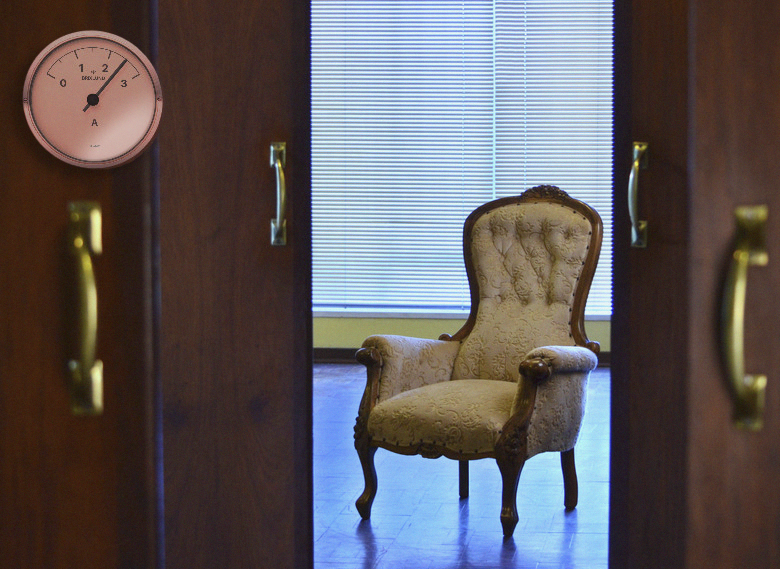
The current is 2.5,A
